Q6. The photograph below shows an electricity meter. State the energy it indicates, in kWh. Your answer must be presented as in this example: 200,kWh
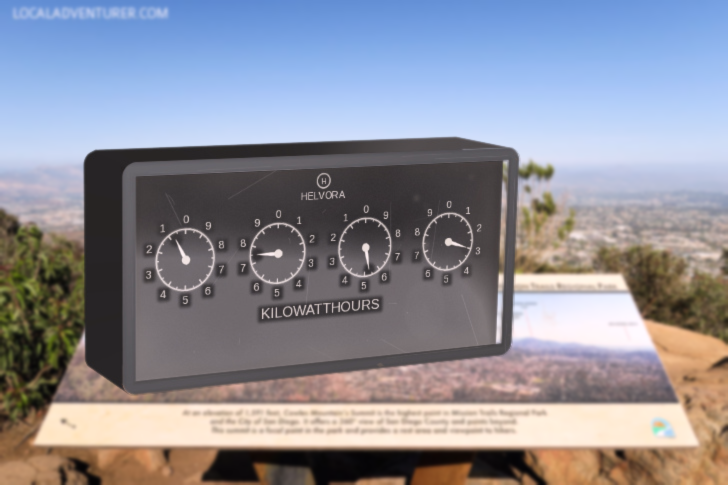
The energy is 753,kWh
